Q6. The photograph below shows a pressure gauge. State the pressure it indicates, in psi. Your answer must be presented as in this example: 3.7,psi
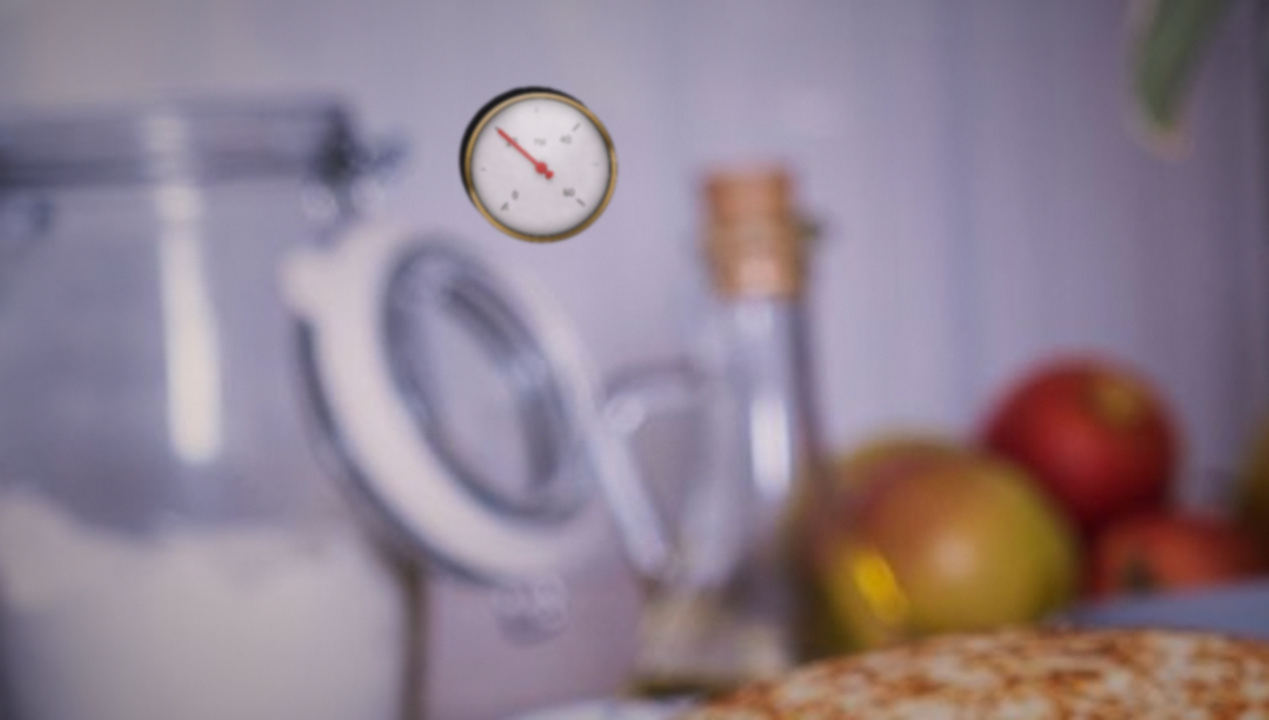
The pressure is 20,psi
